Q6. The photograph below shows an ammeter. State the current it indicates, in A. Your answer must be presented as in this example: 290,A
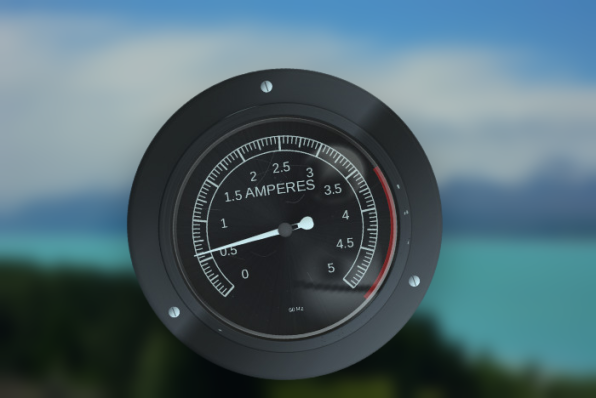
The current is 0.6,A
